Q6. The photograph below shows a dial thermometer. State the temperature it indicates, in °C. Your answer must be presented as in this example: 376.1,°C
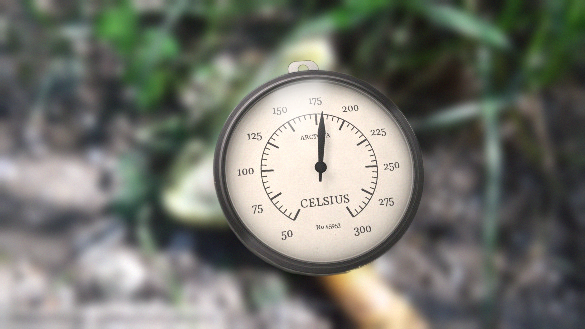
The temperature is 180,°C
